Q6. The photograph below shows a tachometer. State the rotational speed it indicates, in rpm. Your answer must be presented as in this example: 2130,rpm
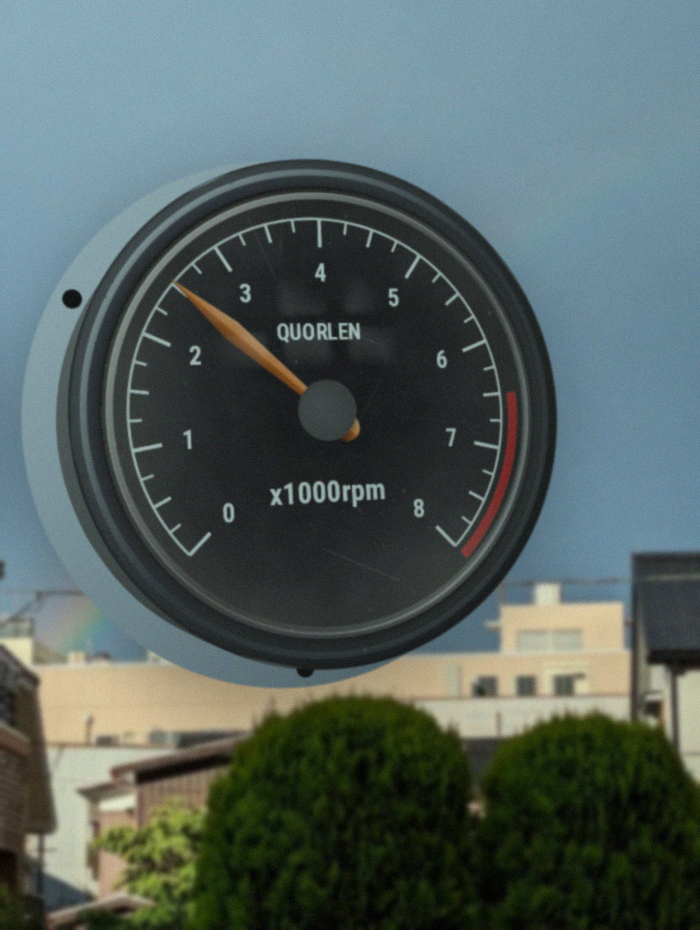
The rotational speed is 2500,rpm
